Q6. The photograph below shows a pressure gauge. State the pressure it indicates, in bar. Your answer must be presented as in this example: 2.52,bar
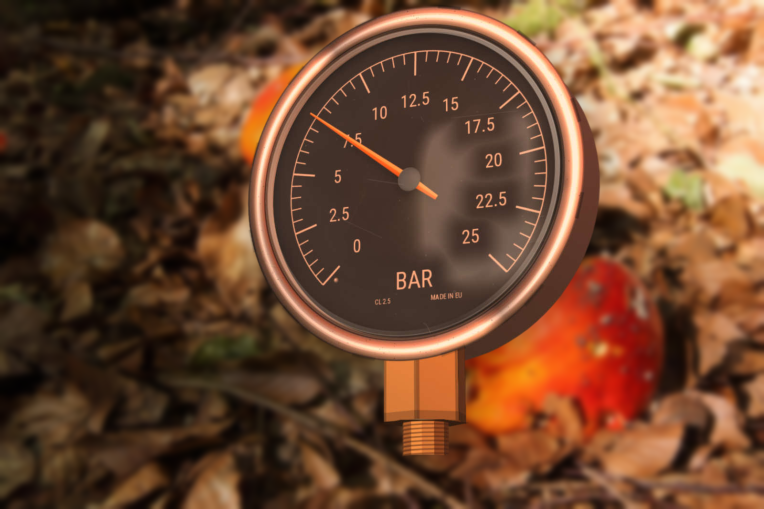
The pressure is 7.5,bar
